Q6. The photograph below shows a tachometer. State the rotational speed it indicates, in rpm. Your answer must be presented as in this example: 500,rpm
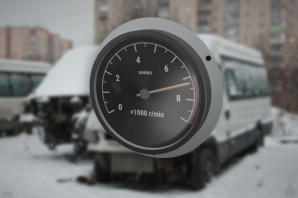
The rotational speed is 7250,rpm
